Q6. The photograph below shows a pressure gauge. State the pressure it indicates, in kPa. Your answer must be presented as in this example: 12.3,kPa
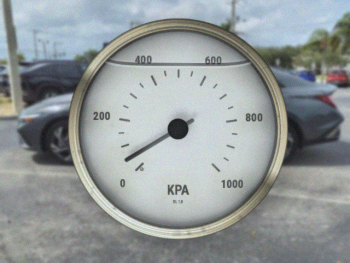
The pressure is 50,kPa
